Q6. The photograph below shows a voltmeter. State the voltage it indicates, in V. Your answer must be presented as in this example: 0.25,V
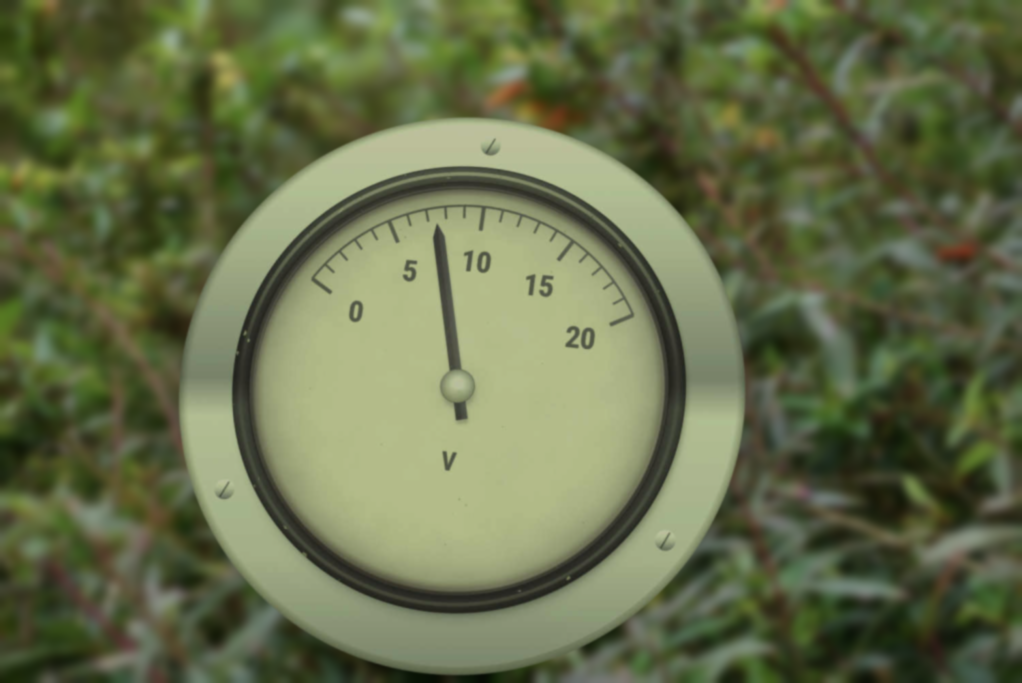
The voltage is 7.5,V
